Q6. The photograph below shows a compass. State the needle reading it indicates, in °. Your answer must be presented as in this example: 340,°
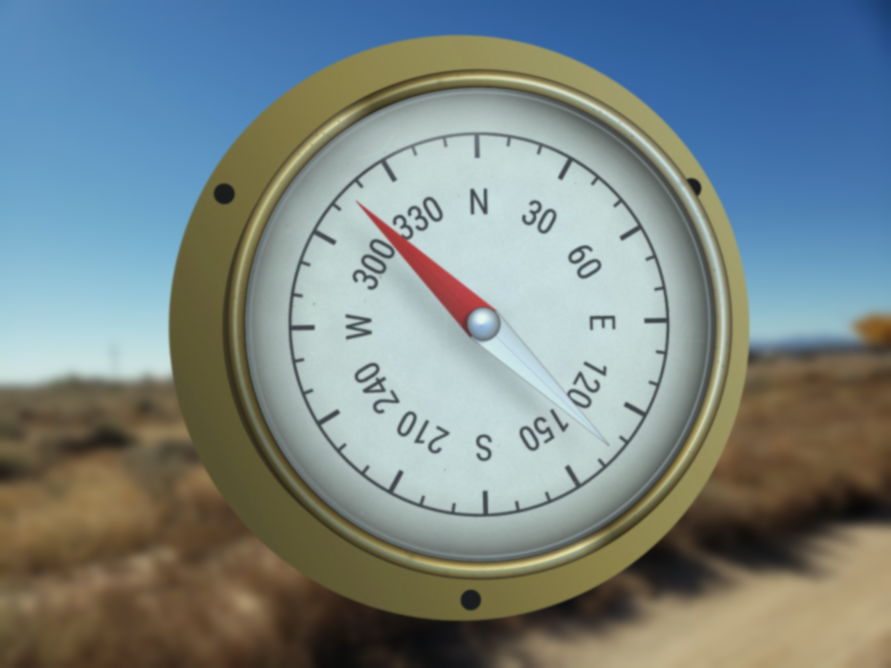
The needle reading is 315,°
